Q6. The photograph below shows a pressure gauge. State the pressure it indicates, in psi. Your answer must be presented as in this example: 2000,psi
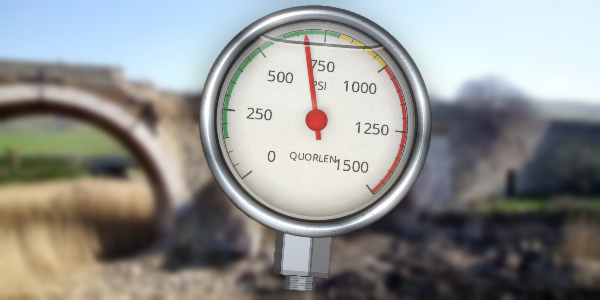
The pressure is 675,psi
